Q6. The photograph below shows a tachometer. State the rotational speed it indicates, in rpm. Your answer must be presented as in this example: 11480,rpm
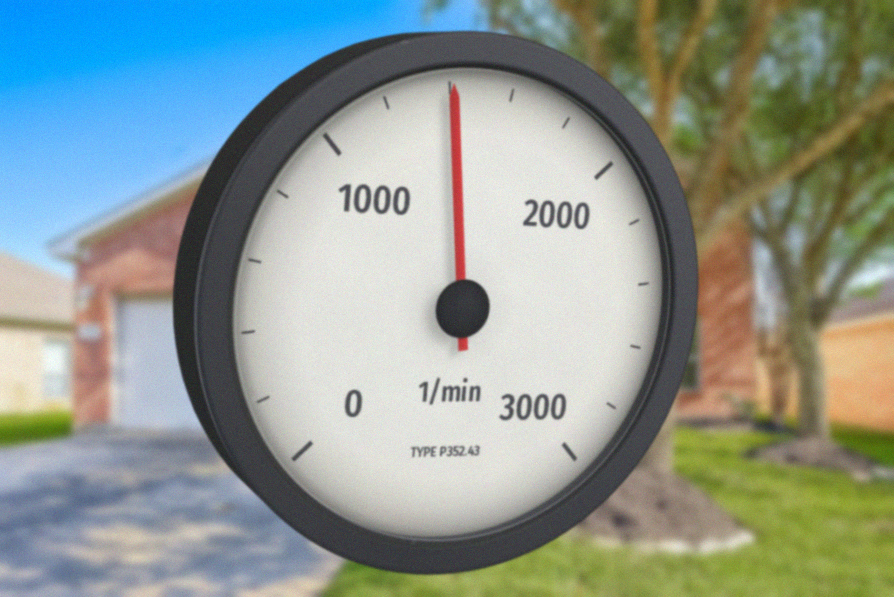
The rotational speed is 1400,rpm
